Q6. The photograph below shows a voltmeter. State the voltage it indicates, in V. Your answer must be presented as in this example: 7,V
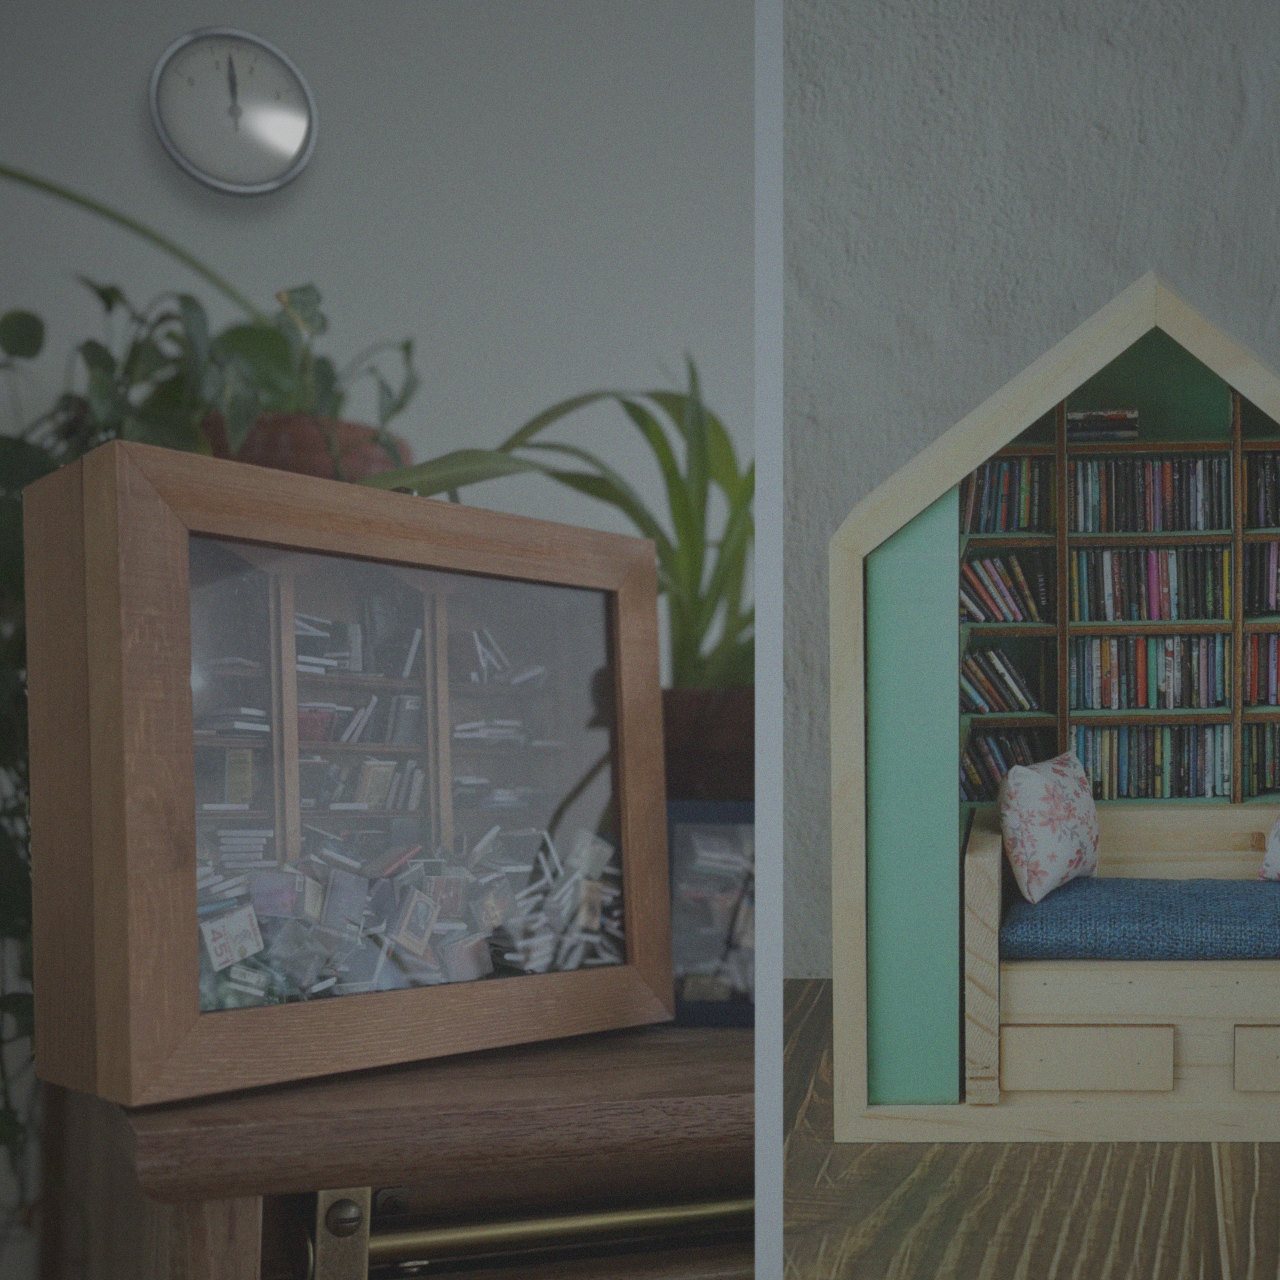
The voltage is 1.4,V
